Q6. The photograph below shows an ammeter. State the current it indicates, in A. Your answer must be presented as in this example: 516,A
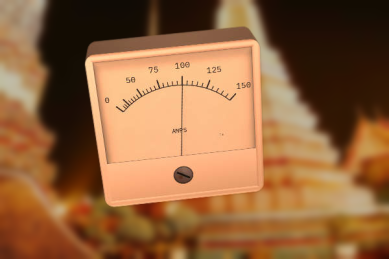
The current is 100,A
